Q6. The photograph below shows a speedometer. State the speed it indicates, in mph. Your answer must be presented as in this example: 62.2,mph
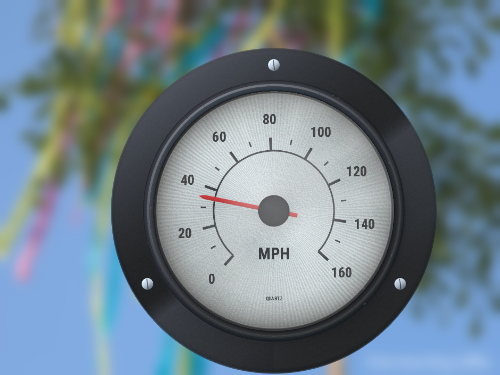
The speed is 35,mph
